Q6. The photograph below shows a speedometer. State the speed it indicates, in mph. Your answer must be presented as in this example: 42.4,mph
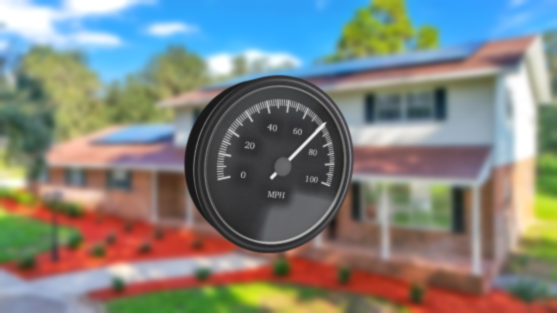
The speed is 70,mph
